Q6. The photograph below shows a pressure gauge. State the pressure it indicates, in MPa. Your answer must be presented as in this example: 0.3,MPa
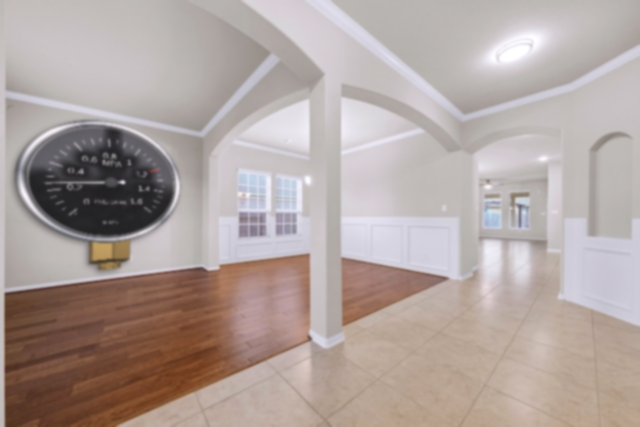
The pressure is 0.25,MPa
